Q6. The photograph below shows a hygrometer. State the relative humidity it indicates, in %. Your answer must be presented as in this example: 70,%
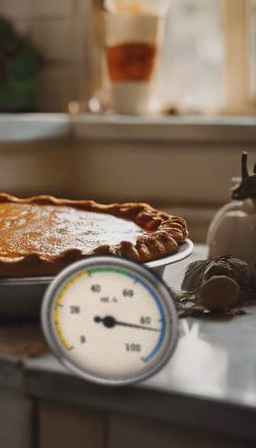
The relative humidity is 84,%
